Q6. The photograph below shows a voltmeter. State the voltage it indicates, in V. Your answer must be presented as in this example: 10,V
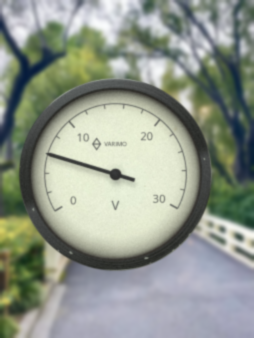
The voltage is 6,V
